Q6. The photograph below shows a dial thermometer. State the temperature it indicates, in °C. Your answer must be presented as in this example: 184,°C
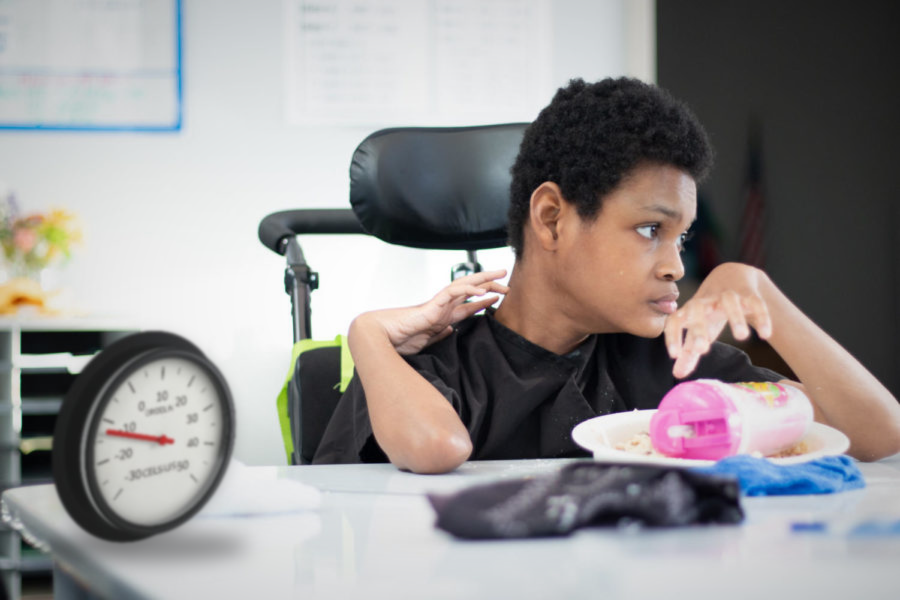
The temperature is -12.5,°C
